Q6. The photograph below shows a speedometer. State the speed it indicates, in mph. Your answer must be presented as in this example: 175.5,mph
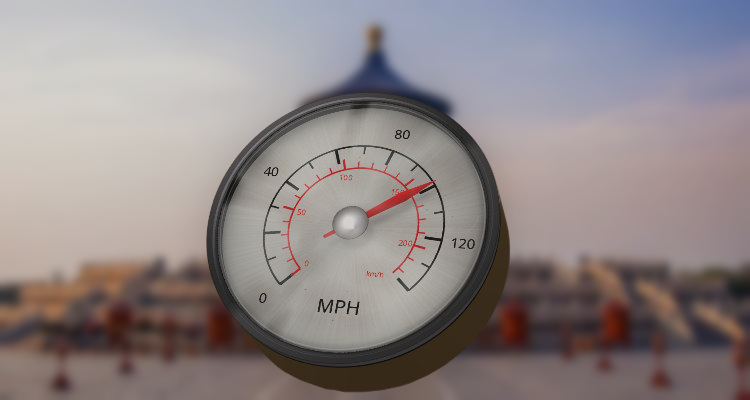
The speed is 100,mph
